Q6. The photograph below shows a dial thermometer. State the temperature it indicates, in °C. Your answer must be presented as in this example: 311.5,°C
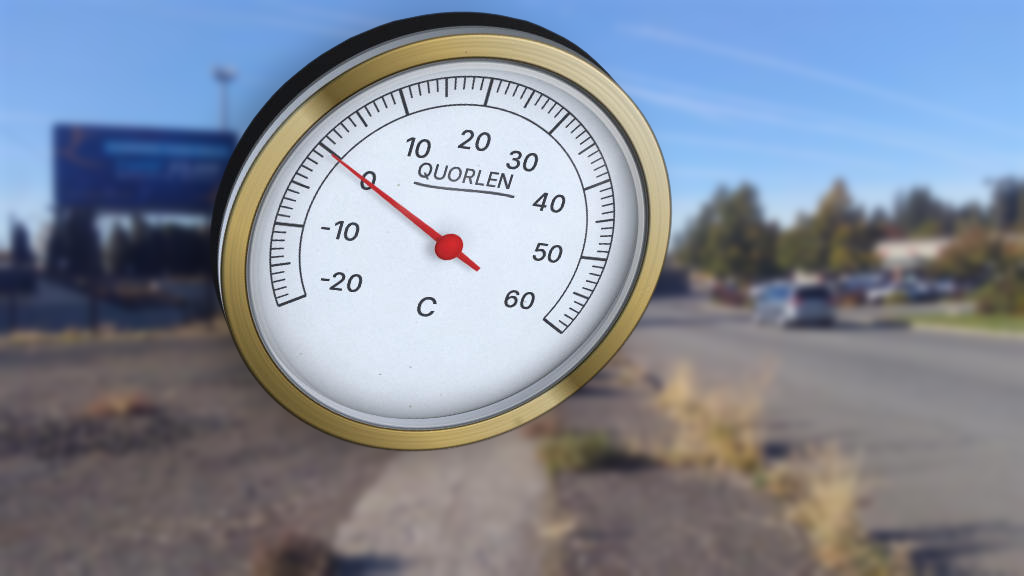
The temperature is 0,°C
